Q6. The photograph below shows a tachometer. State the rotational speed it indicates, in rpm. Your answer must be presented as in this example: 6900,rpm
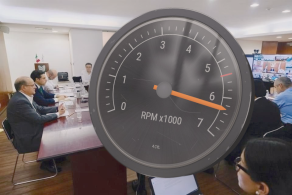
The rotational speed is 6300,rpm
